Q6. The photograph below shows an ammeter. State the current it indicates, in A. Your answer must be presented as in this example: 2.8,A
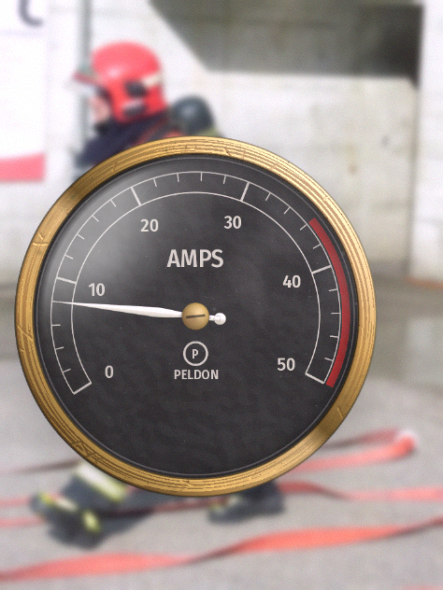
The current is 8,A
